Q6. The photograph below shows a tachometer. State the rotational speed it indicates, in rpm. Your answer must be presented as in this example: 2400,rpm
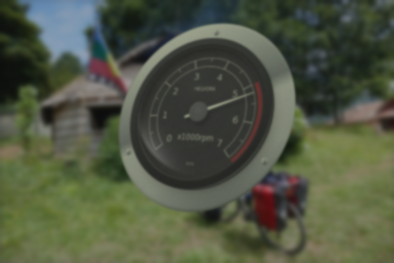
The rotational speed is 5250,rpm
